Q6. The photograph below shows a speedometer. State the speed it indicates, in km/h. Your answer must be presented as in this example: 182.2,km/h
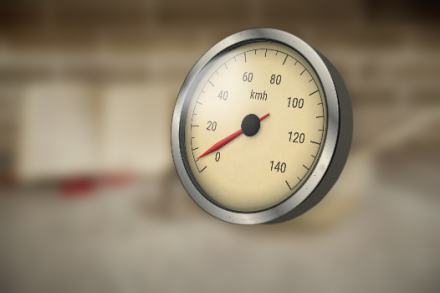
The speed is 5,km/h
